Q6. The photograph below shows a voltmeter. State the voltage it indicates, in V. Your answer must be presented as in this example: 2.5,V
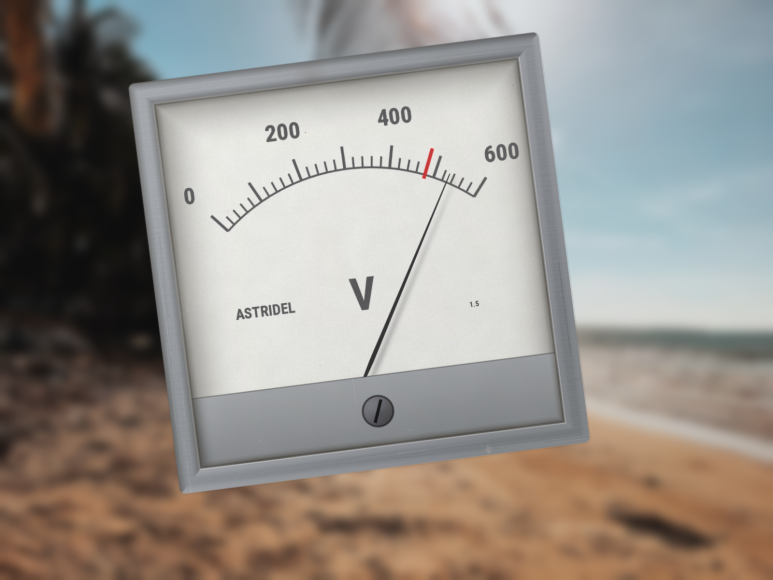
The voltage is 530,V
